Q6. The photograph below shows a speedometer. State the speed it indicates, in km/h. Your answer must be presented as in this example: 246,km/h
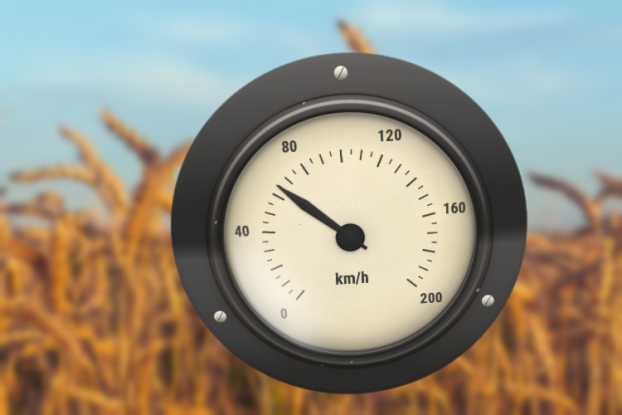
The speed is 65,km/h
